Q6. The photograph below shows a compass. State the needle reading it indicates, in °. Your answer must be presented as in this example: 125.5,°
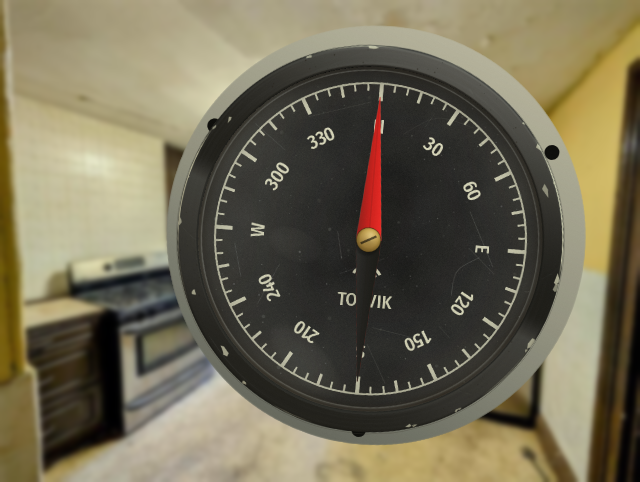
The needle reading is 0,°
